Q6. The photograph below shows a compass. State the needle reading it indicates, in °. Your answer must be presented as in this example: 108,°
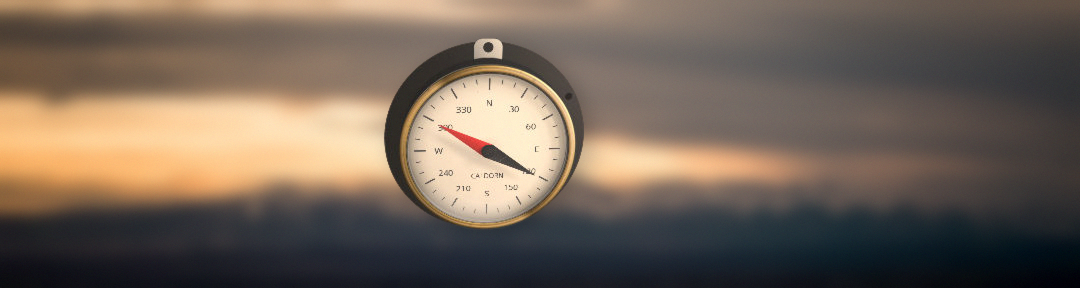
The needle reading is 300,°
